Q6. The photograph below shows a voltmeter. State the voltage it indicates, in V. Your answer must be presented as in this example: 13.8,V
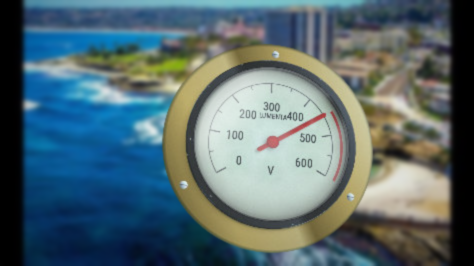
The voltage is 450,V
